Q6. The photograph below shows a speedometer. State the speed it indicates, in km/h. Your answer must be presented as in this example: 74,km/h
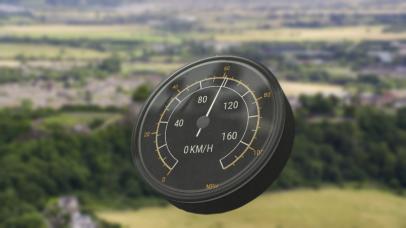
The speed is 100,km/h
